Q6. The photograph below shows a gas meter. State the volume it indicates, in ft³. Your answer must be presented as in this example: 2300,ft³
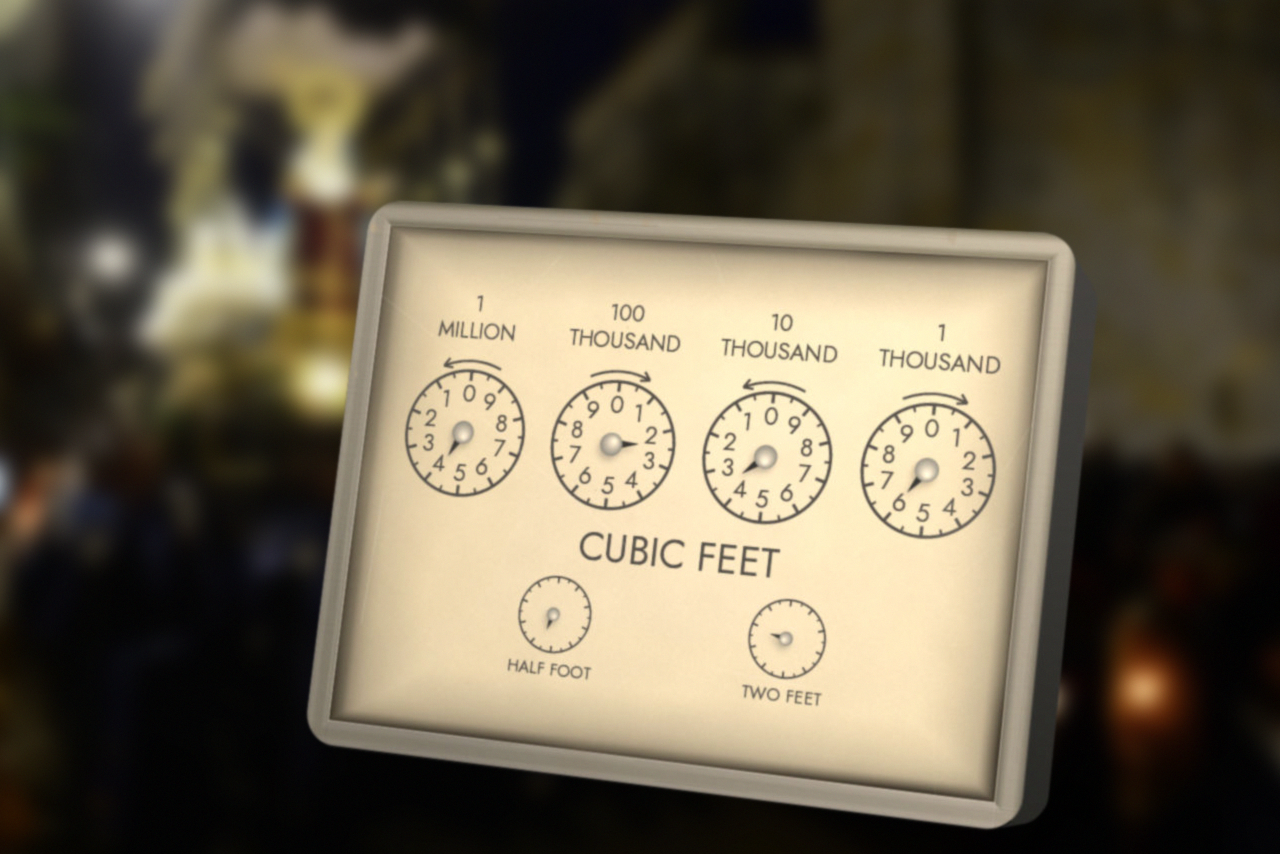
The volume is 423600,ft³
